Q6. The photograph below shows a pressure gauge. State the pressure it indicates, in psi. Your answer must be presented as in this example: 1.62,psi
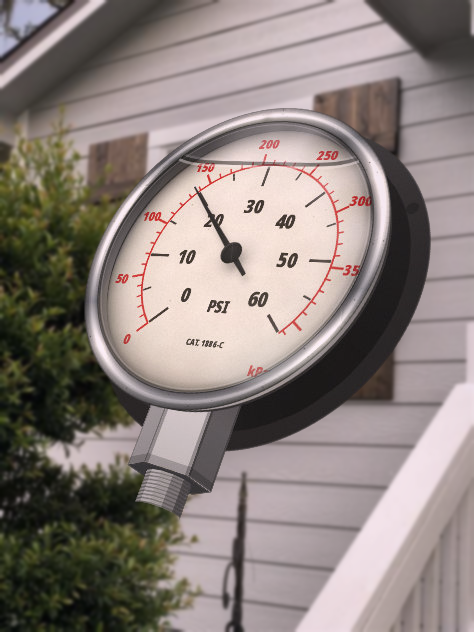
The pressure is 20,psi
